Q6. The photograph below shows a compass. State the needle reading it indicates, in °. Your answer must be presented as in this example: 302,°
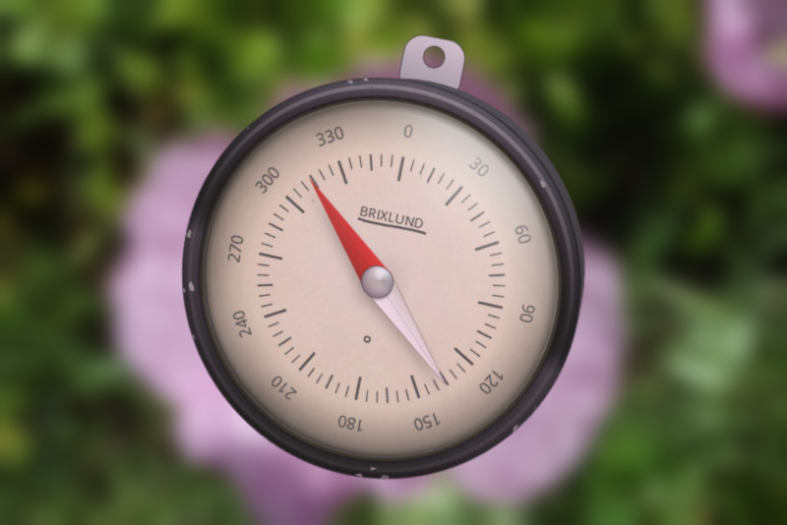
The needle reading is 315,°
